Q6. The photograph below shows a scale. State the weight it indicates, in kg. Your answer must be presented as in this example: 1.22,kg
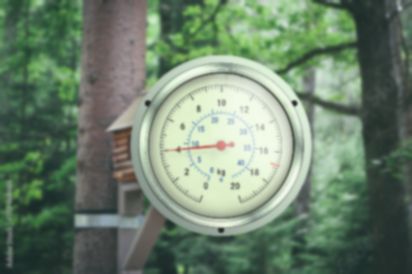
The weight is 4,kg
